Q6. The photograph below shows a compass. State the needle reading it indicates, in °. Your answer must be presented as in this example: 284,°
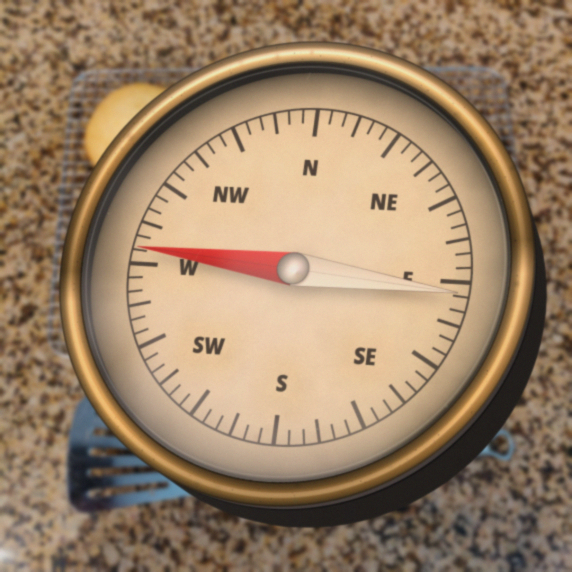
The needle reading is 275,°
